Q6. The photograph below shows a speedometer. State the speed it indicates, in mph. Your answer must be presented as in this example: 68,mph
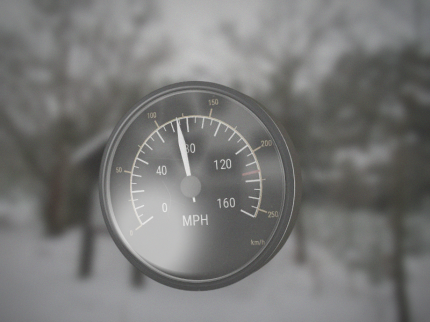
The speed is 75,mph
